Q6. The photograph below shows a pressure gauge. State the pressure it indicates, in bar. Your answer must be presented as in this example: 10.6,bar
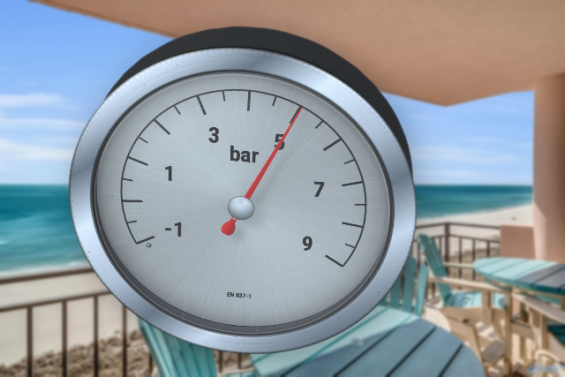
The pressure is 5,bar
